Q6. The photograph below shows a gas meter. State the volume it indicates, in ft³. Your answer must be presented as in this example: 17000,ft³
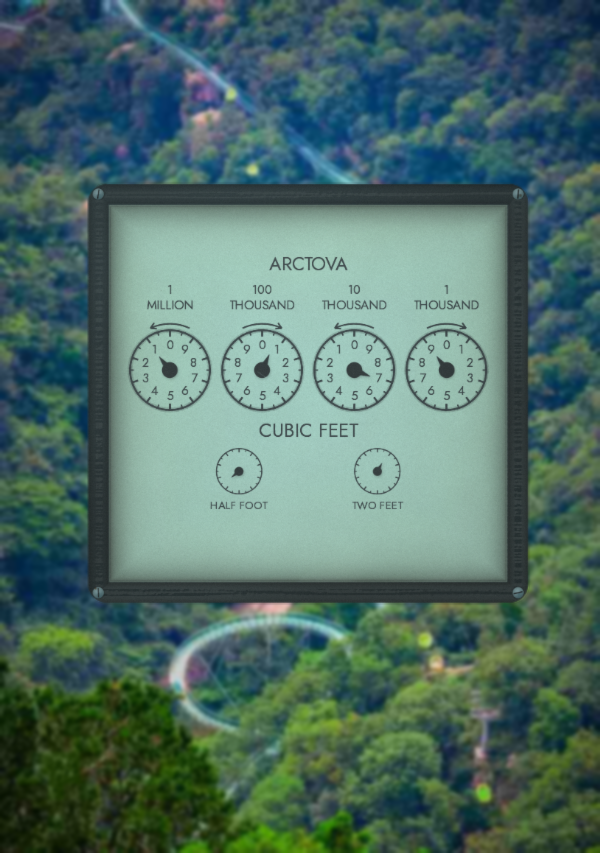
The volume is 106900,ft³
